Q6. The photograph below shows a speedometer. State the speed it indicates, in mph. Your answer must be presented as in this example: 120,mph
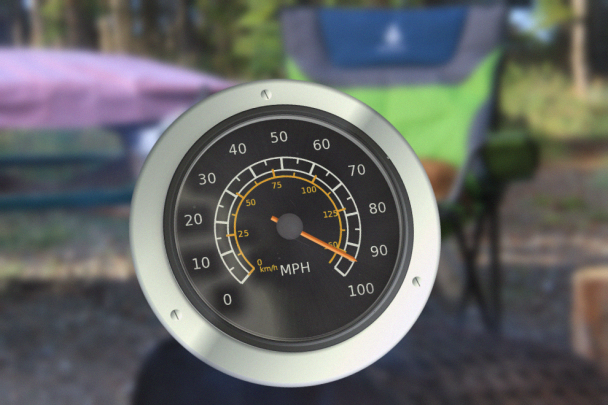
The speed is 95,mph
